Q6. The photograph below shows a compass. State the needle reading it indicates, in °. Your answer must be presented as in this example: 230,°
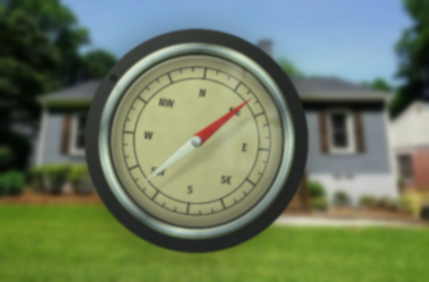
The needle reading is 45,°
